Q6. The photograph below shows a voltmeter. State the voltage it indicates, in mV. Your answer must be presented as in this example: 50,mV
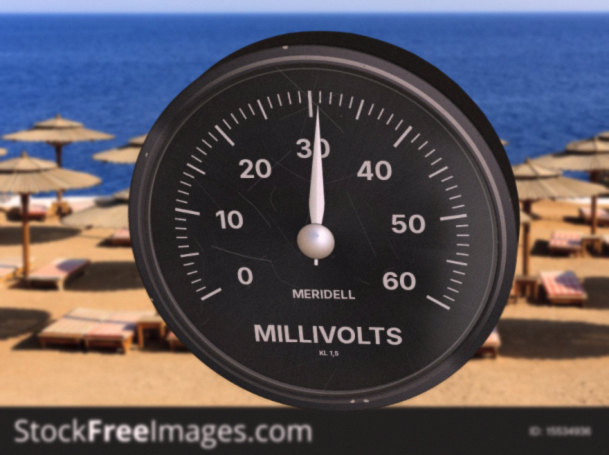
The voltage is 31,mV
